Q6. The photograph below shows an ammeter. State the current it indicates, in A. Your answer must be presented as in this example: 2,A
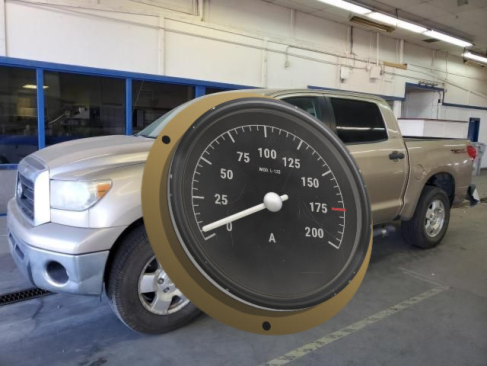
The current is 5,A
